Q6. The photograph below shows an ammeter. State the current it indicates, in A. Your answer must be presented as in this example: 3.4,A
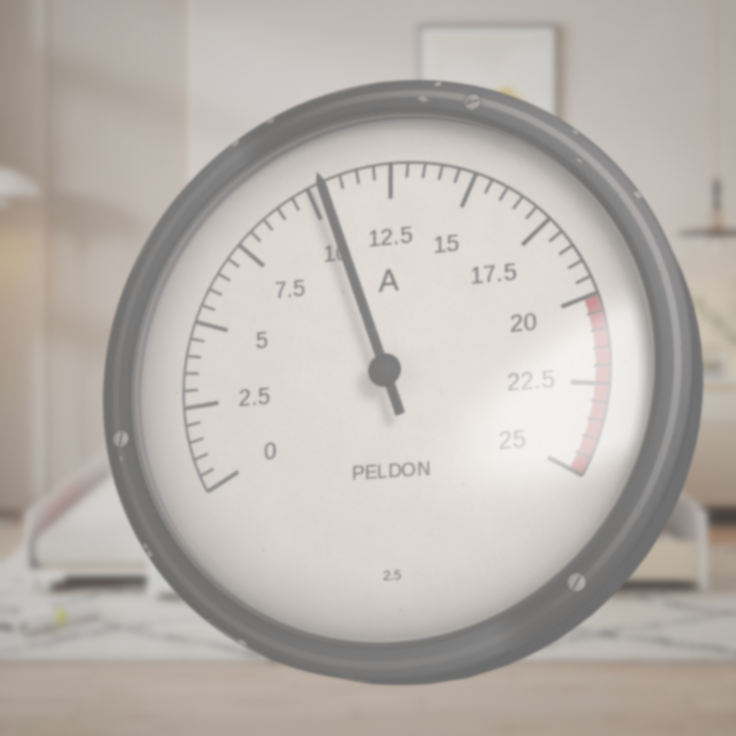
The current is 10.5,A
